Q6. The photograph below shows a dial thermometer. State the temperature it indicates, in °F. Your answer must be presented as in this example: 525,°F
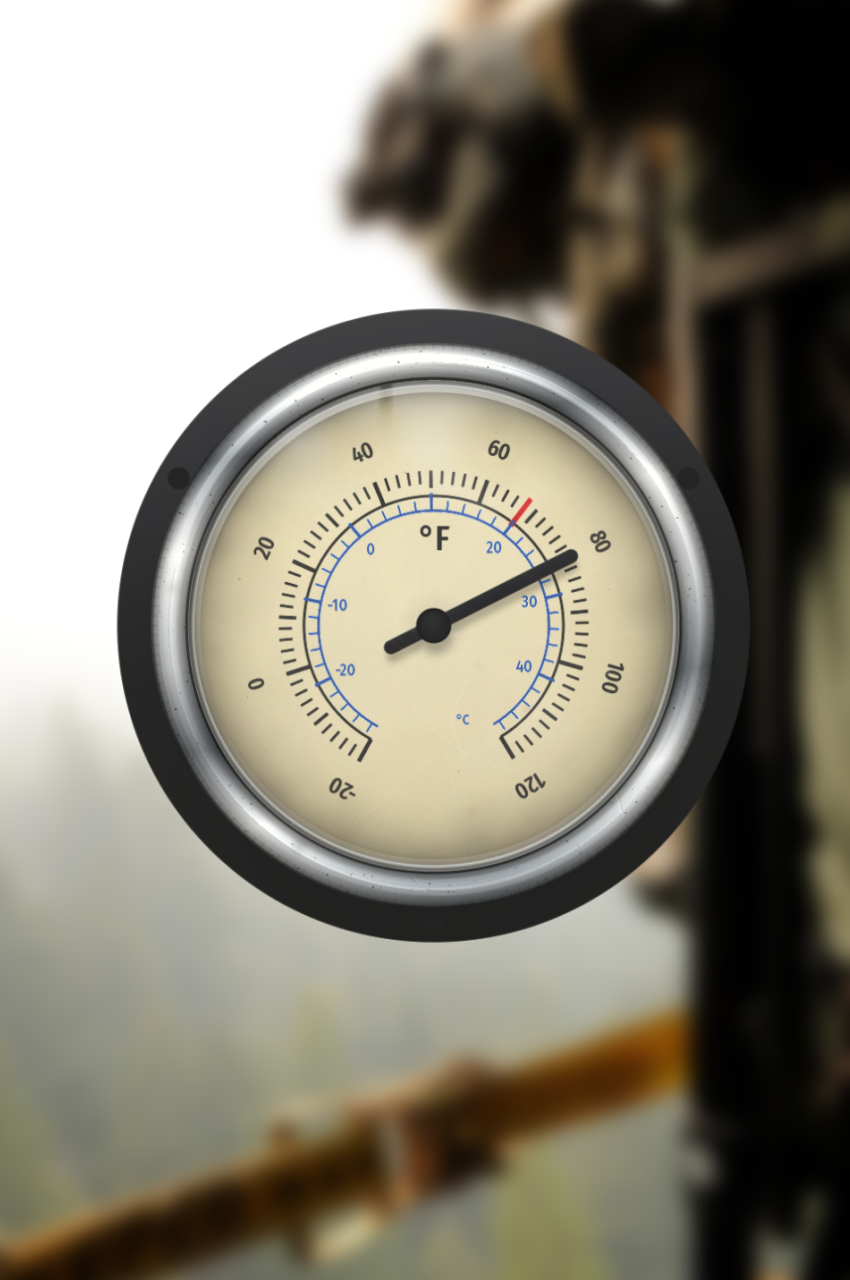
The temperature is 80,°F
